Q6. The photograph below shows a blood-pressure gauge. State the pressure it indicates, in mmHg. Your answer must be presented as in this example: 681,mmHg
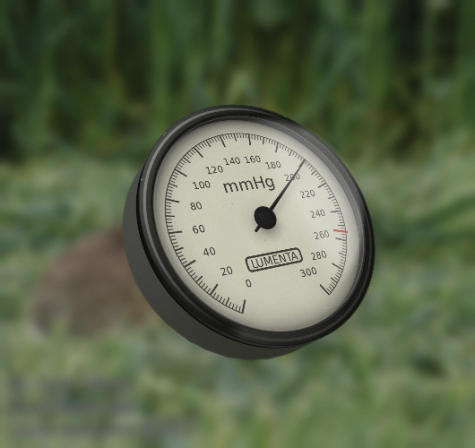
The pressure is 200,mmHg
